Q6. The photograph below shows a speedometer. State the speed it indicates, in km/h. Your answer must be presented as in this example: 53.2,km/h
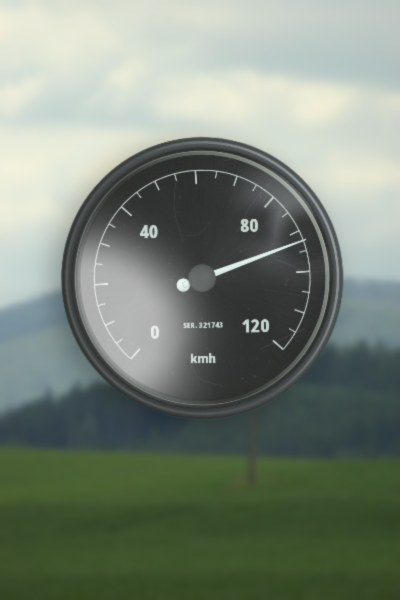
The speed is 92.5,km/h
